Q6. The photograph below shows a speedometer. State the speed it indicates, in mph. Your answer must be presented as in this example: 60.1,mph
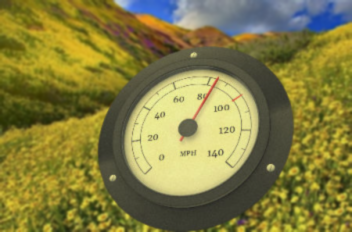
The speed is 85,mph
